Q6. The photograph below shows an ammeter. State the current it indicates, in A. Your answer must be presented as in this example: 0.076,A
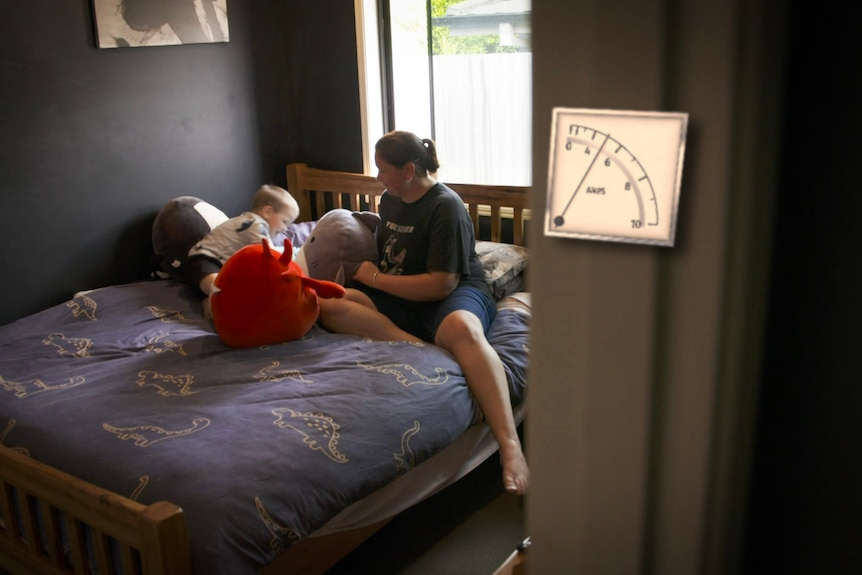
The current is 5,A
